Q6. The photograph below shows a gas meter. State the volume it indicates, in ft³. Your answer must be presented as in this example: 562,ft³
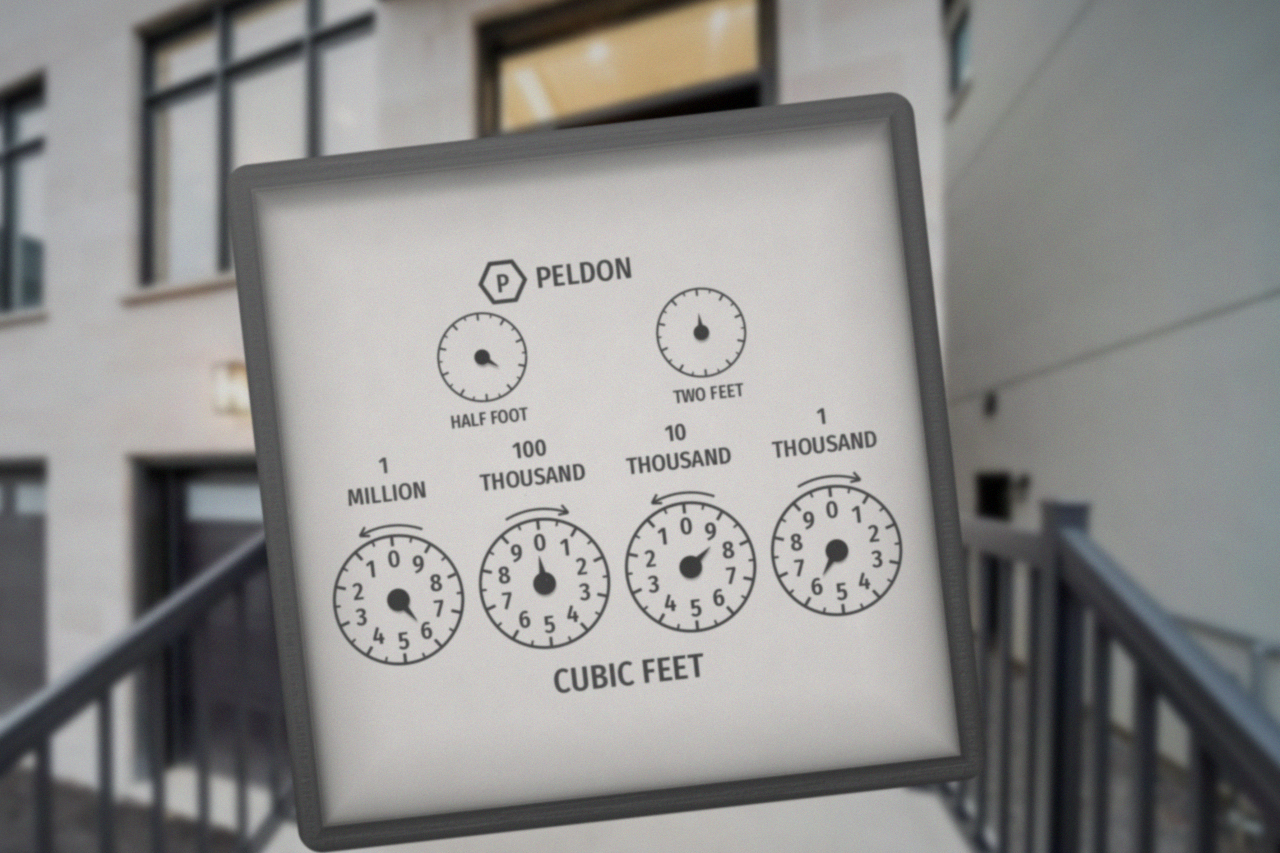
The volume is 598600,ft³
